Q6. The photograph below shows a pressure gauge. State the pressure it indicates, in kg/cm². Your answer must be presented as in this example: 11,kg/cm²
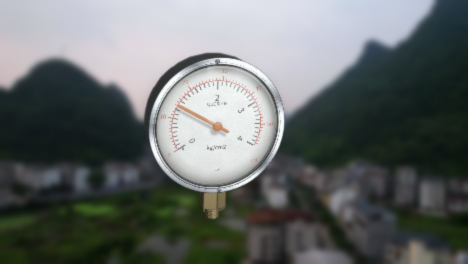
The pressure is 1,kg/cm²
